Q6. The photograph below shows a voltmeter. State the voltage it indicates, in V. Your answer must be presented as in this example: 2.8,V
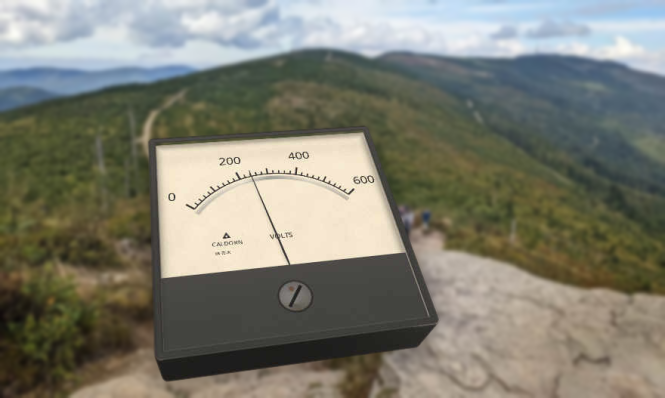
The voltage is 240,V
